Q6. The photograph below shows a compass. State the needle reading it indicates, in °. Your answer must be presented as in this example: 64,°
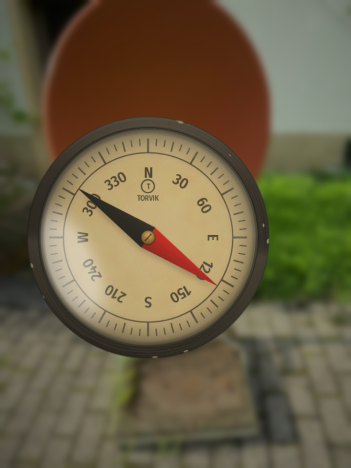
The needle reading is 125,°
